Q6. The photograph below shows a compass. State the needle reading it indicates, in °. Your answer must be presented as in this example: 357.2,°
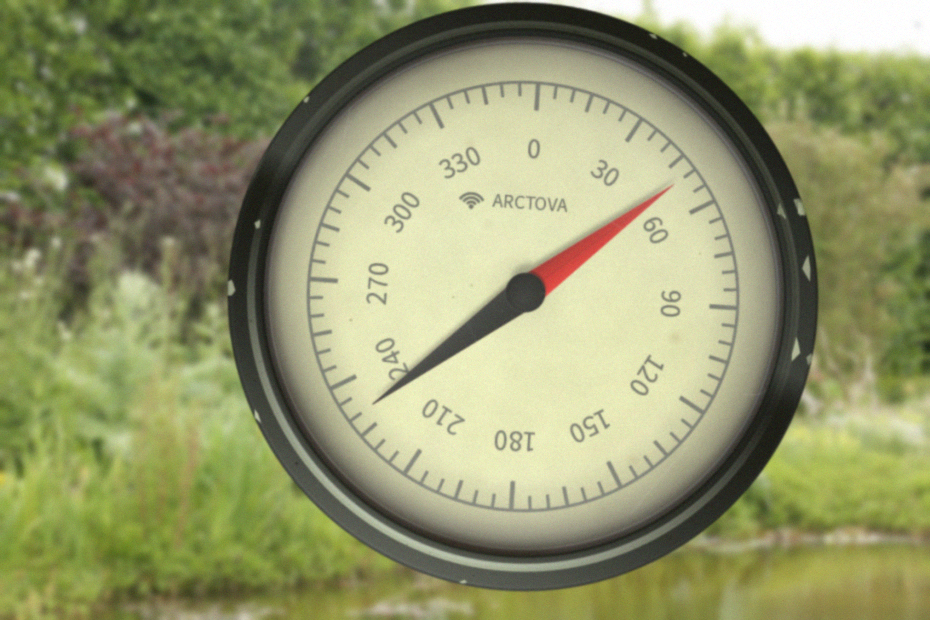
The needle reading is 50,°
